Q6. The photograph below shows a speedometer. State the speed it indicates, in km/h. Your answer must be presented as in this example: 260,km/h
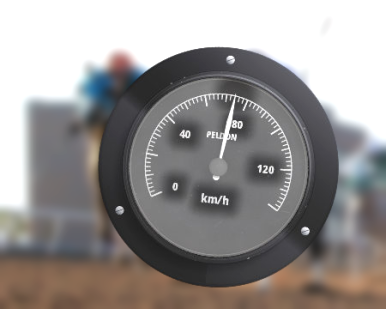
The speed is 74,km/h
